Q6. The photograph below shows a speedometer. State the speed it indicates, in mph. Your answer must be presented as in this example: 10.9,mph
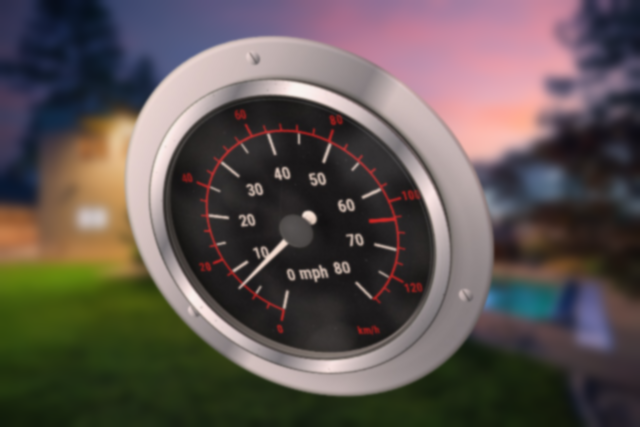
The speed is 7.5,mph
